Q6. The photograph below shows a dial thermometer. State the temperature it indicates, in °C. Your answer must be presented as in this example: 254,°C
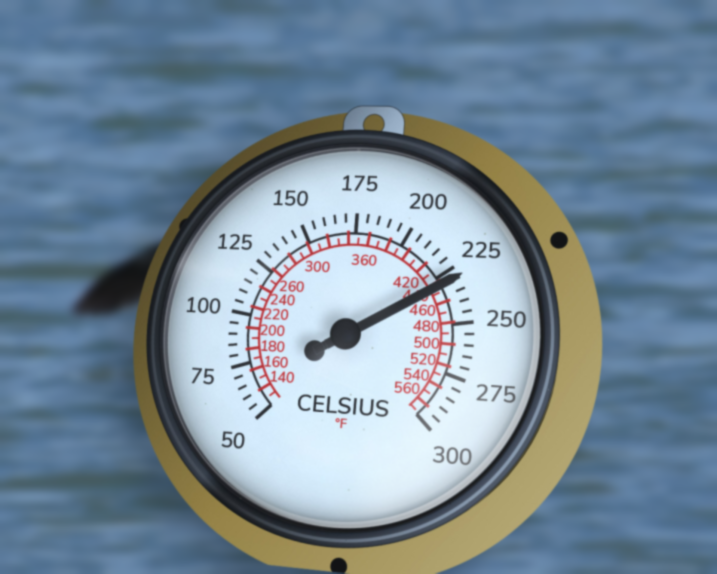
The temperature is 230,°C
